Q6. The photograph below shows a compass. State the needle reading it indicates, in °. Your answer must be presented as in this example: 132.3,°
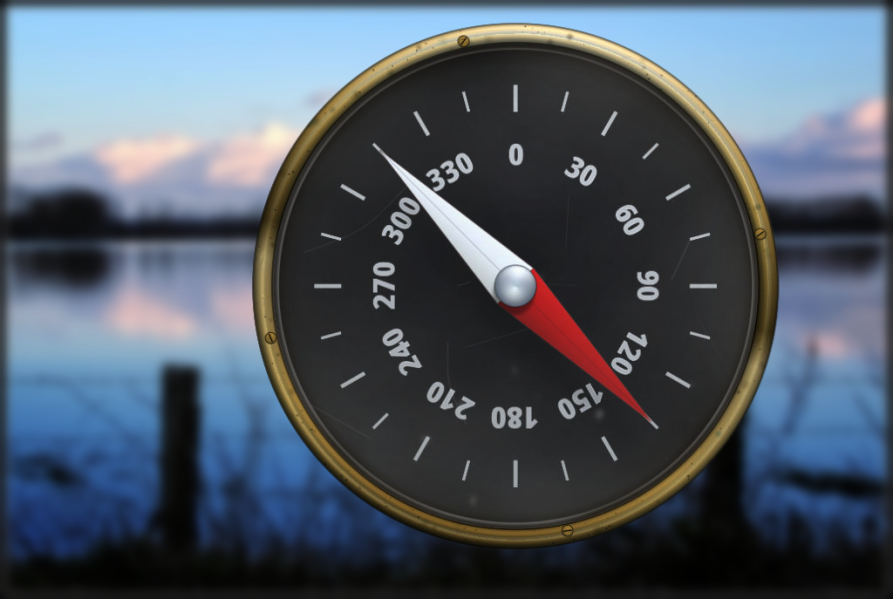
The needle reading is 135,°
